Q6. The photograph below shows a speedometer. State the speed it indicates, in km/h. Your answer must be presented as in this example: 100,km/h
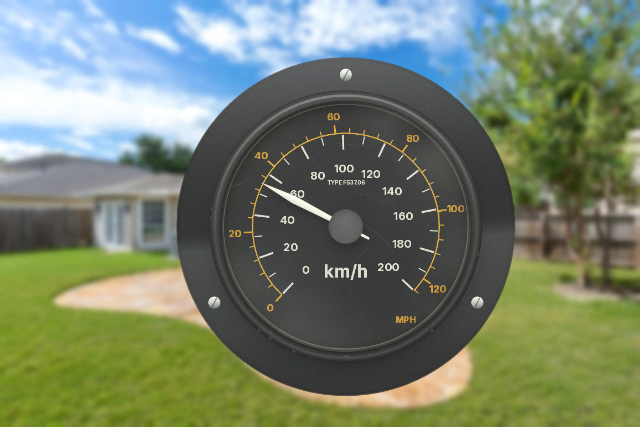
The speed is 55,km/h
